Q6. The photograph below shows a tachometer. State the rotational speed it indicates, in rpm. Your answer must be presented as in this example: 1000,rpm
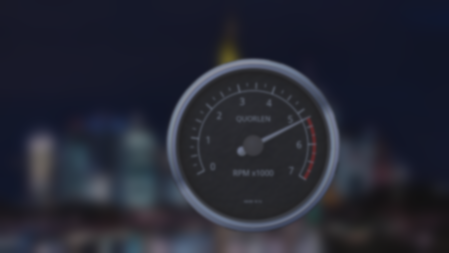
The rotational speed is 5250,rpm
